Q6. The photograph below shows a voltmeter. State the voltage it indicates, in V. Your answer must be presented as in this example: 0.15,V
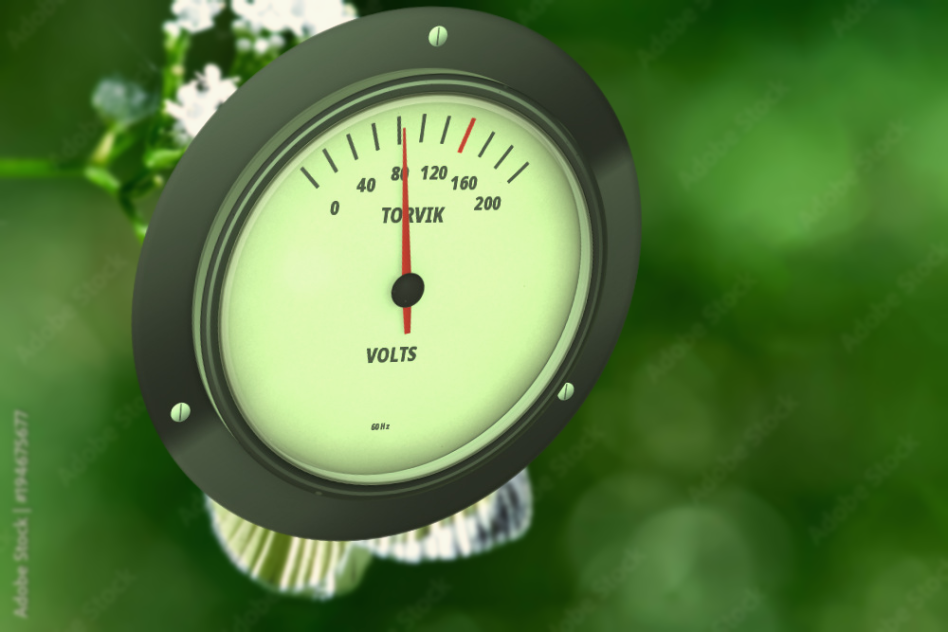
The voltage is 80,V
